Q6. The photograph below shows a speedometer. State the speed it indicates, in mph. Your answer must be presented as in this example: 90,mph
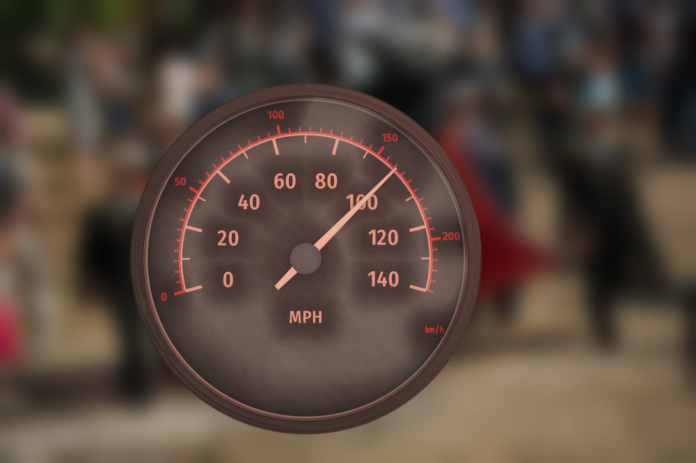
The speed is 100,mph
